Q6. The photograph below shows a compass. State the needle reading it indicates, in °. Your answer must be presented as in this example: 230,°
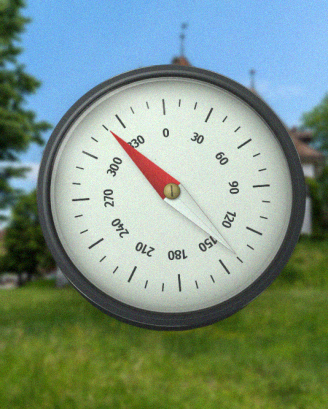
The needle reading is 320,°
